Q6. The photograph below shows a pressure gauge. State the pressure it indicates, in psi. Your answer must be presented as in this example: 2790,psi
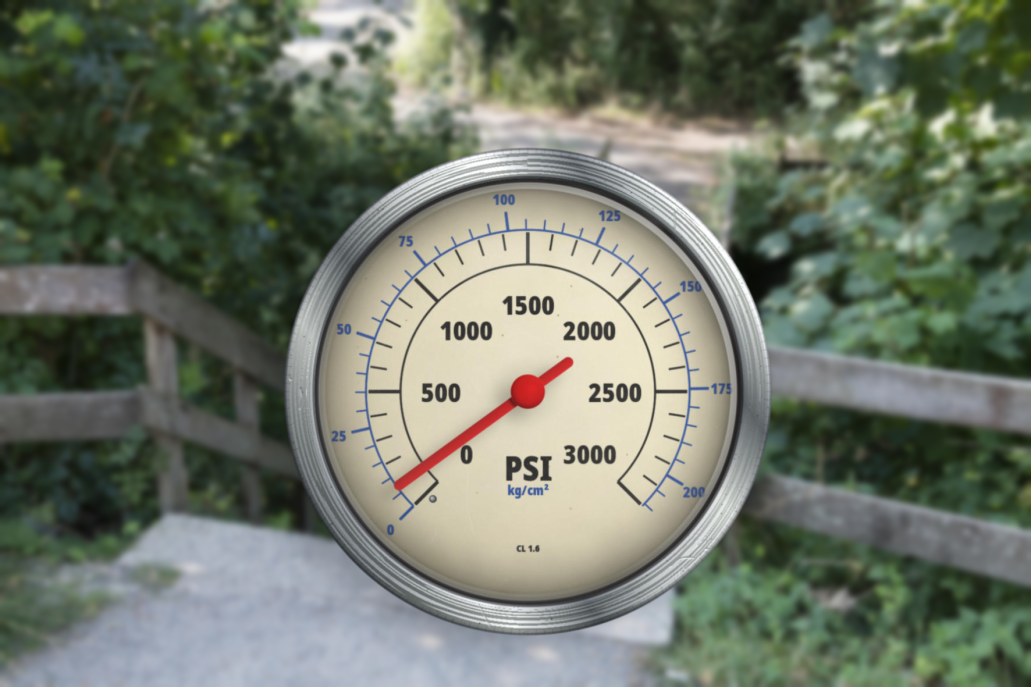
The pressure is 100,psi
